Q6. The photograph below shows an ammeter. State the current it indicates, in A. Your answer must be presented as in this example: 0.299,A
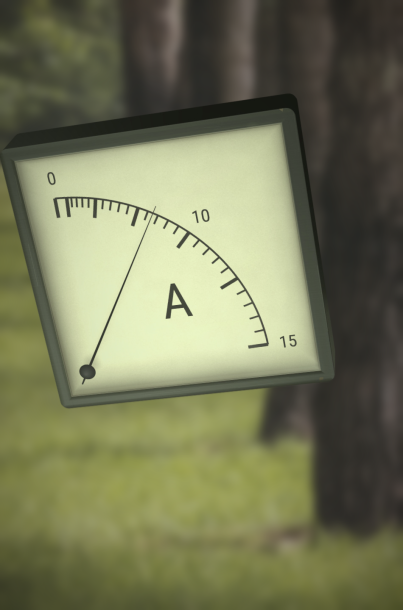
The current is 8.25,A
